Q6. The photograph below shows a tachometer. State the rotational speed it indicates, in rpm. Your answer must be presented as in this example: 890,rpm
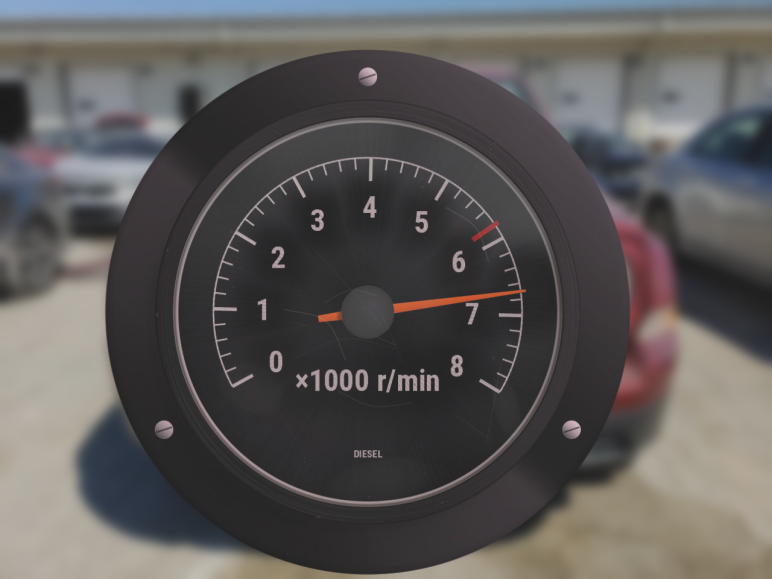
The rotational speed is 6700,rpm
